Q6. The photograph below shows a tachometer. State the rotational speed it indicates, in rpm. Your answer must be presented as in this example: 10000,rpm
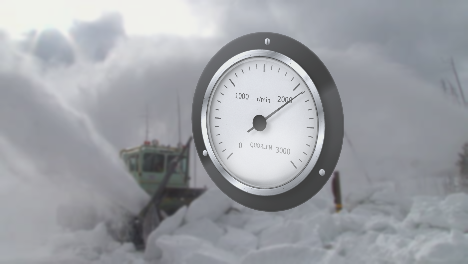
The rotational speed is 2100,rpm
